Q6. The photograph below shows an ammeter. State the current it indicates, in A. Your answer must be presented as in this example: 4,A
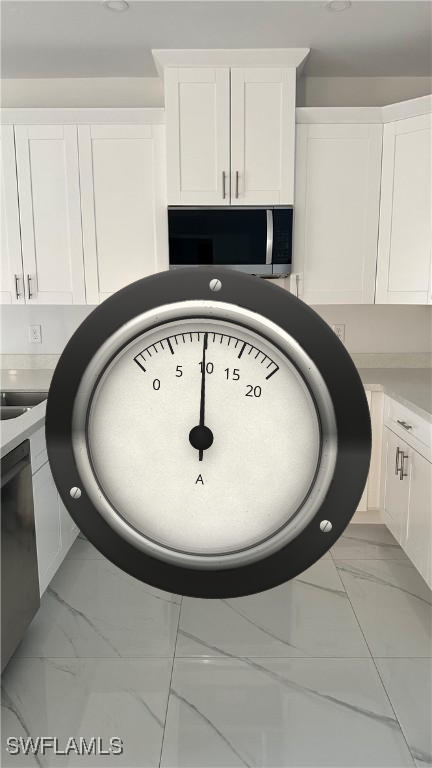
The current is 10,A
